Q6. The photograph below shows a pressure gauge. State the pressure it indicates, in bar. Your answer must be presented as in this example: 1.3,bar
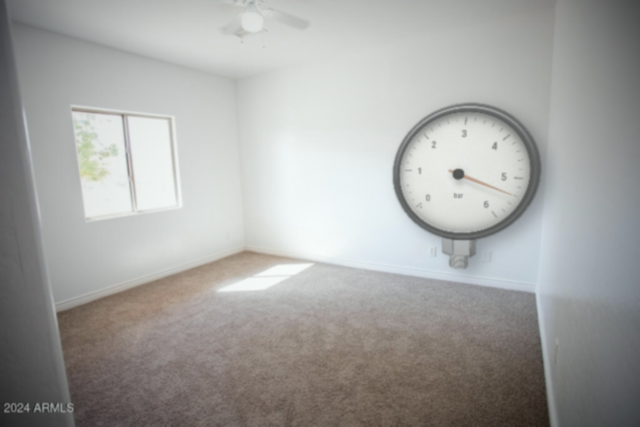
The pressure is 5.4,bar
